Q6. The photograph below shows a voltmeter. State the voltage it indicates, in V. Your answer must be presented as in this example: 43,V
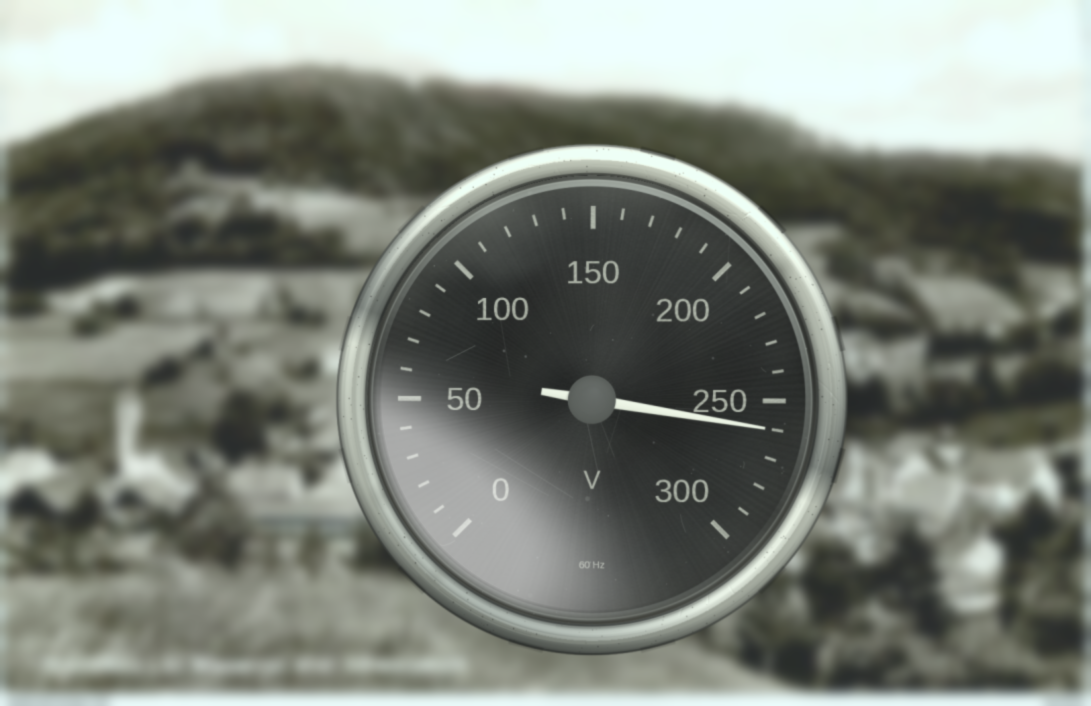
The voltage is 260,V
